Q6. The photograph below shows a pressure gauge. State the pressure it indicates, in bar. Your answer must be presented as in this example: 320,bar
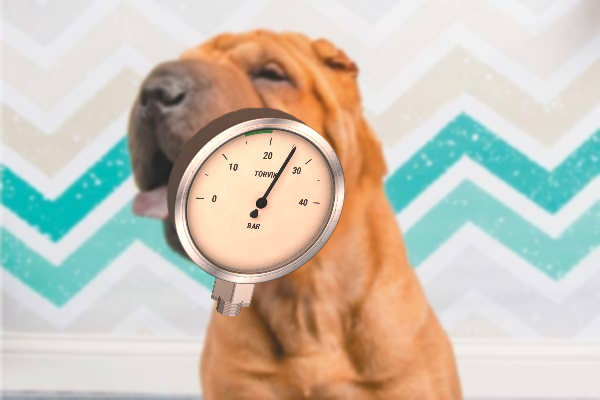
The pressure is 25,bar
